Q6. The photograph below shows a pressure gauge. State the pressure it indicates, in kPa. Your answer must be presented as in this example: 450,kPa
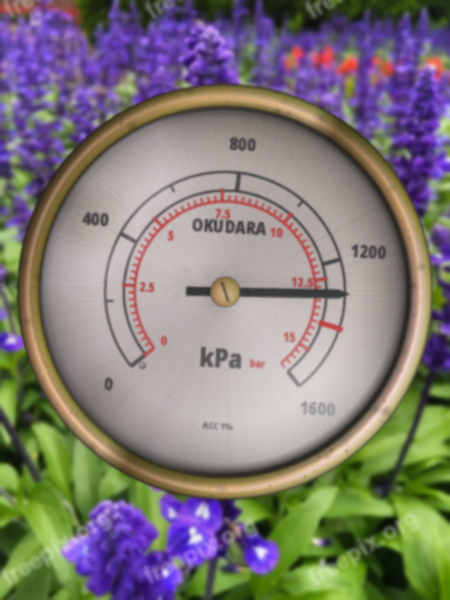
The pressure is 1300,kPa
